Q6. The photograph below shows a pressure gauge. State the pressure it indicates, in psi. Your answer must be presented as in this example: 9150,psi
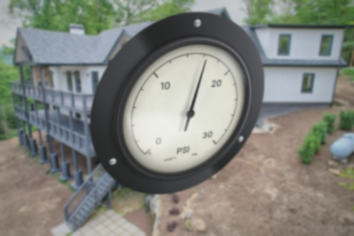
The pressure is 16,psi
